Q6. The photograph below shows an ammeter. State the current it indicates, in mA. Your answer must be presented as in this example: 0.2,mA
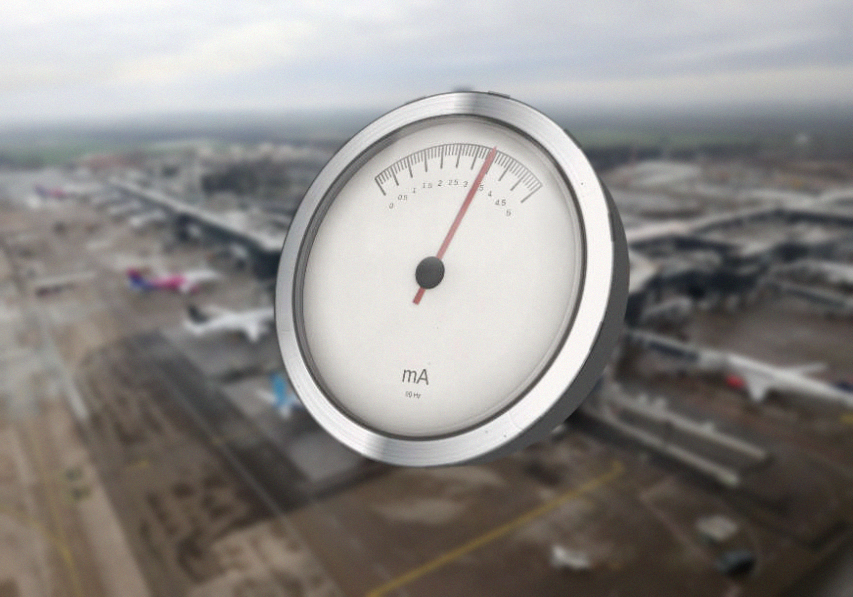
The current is 3.5,mA
